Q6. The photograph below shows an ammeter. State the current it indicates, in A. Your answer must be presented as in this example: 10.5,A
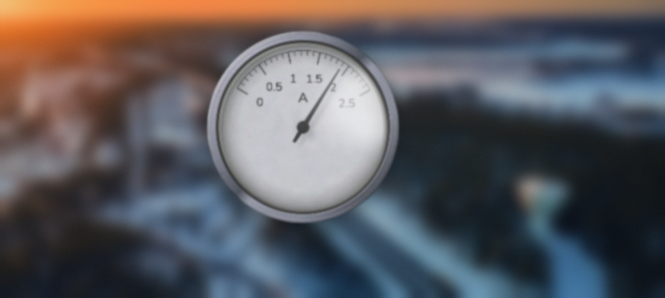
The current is 1.9,A
